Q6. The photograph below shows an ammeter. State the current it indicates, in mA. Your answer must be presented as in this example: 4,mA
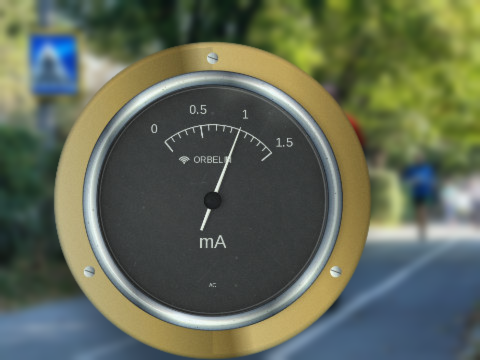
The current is 1,mA
